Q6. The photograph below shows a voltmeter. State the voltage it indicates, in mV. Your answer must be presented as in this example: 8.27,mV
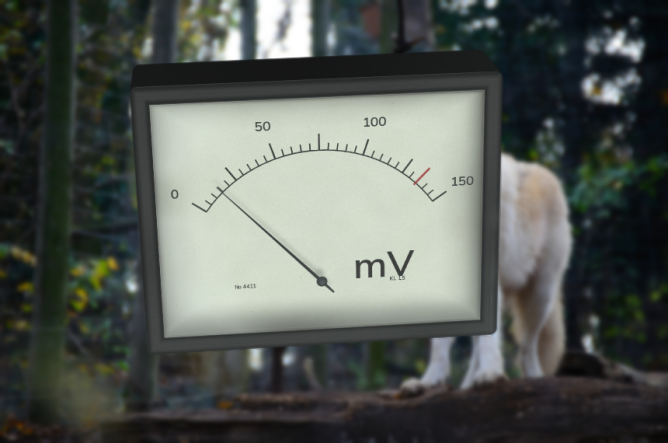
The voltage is 15,mV
